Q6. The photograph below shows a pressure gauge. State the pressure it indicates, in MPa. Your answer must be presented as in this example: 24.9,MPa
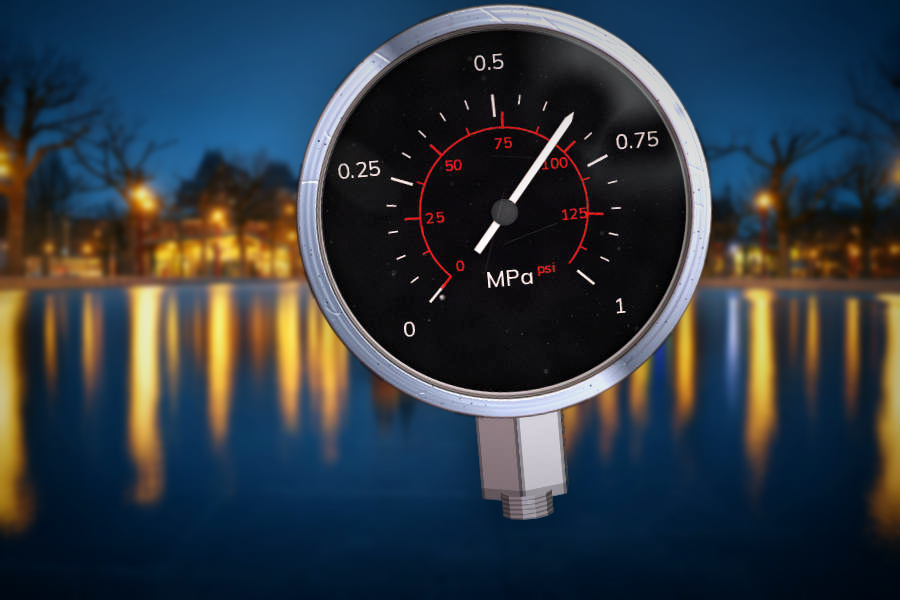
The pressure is 0.65,MPa
